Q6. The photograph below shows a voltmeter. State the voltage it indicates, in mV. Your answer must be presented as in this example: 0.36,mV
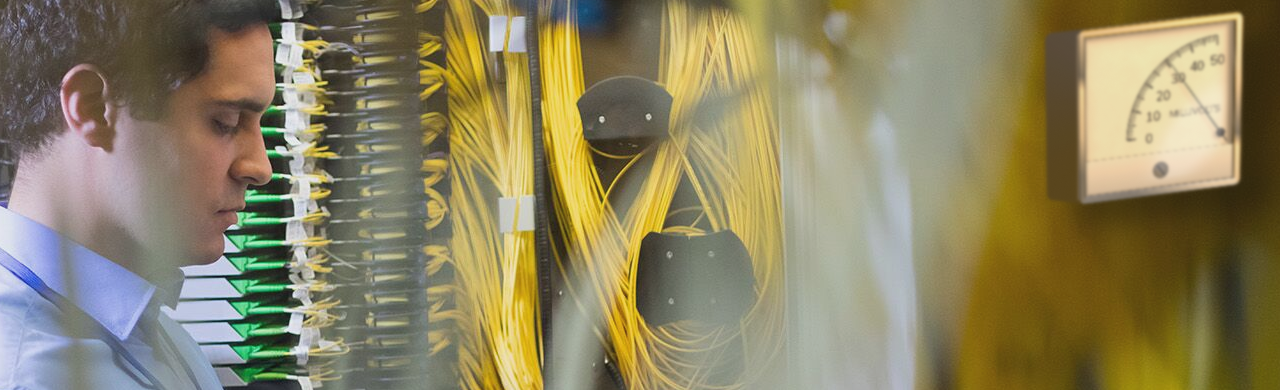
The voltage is 30,mV
